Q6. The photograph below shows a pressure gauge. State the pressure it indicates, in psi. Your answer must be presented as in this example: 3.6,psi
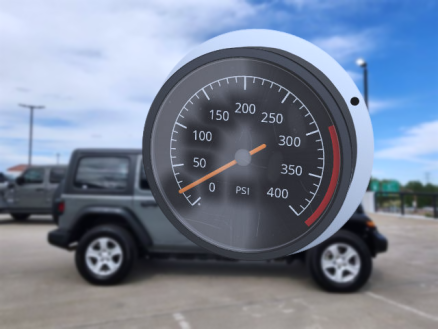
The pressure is 20,psi
